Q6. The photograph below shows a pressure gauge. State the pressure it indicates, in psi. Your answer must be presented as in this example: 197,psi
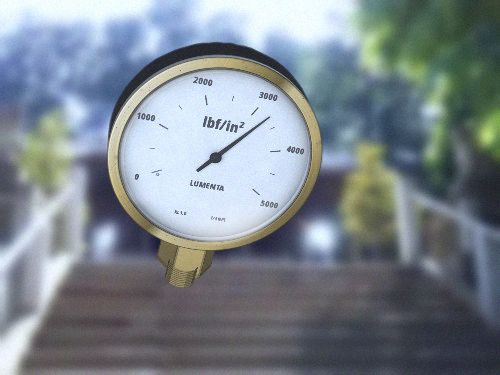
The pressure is 3250,psi
